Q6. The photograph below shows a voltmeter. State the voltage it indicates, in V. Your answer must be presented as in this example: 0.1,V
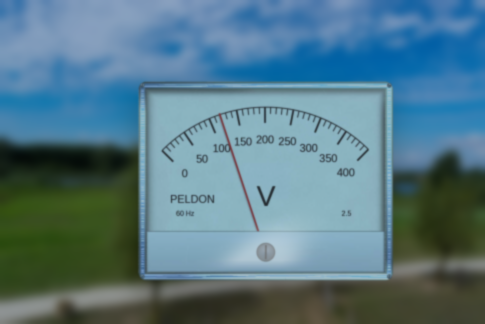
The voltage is 120,V
